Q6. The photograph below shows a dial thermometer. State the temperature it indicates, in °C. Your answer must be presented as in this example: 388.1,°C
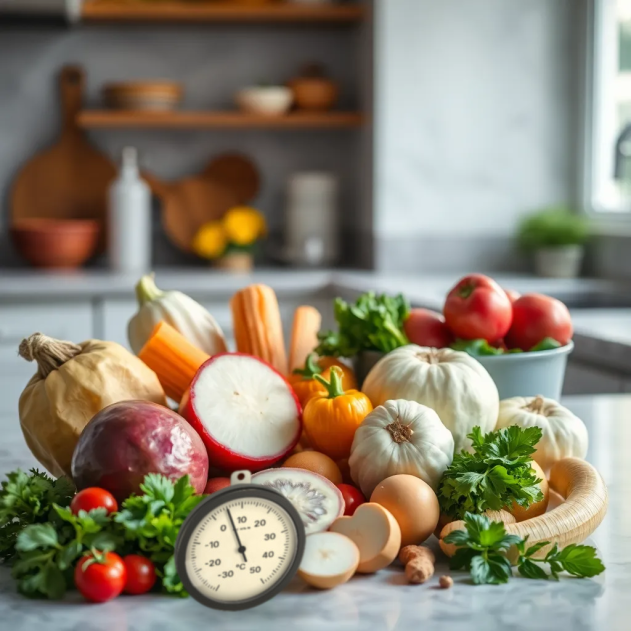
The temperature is 5,°C
